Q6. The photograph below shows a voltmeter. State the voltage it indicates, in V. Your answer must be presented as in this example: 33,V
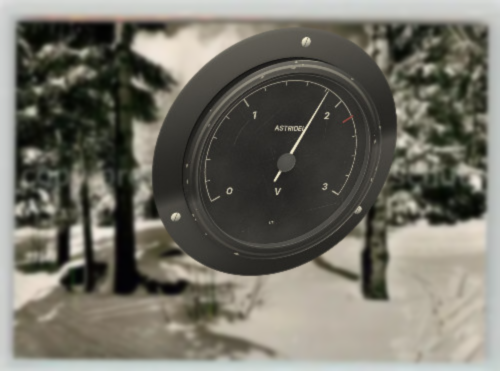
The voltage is 1.8,V
